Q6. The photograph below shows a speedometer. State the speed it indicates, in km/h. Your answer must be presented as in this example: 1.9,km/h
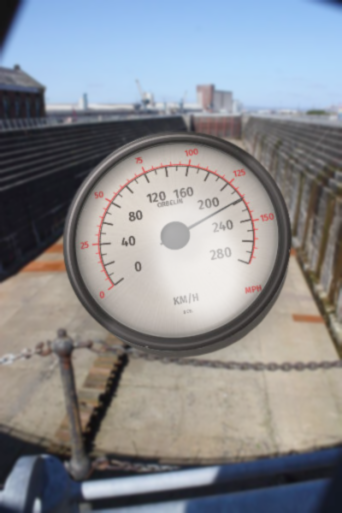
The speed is 220,km/h
